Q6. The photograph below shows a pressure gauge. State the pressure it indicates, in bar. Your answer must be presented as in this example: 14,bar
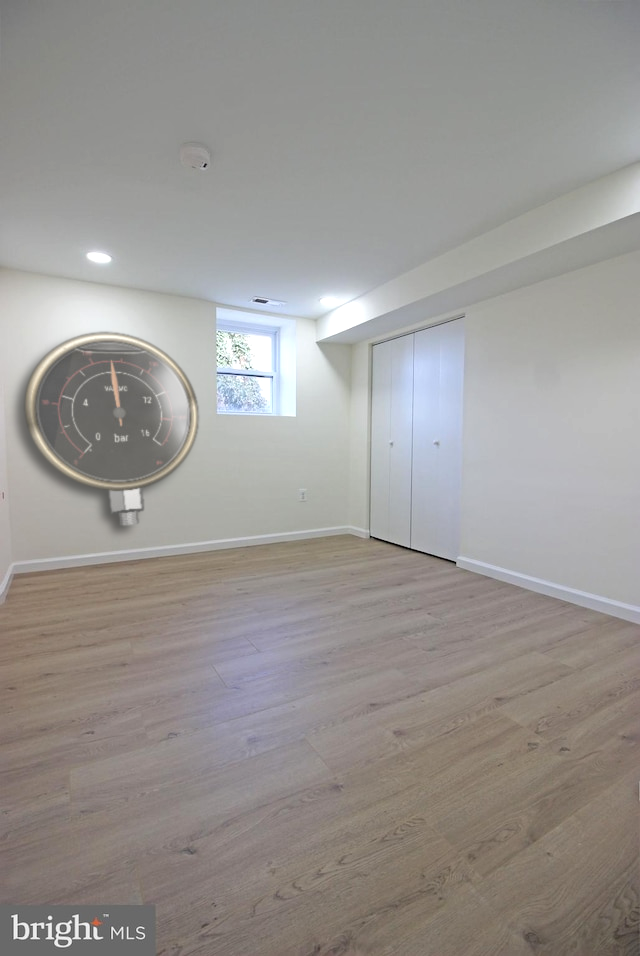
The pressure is 8,bar
